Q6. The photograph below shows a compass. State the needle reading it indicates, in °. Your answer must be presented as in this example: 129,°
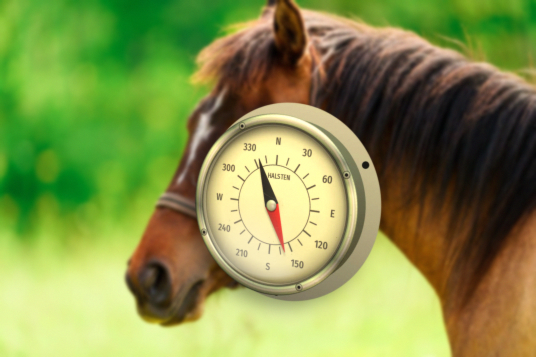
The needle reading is 157.5,°
